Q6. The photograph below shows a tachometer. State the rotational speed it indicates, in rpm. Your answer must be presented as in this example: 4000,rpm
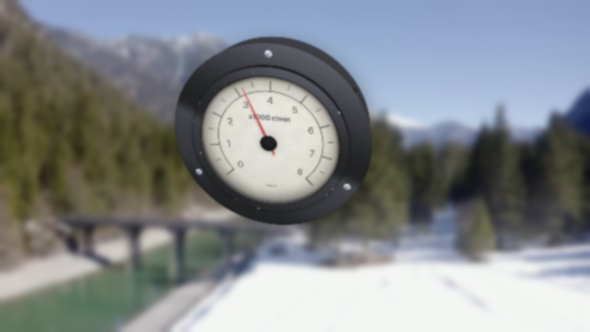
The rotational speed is 3250,rpm
